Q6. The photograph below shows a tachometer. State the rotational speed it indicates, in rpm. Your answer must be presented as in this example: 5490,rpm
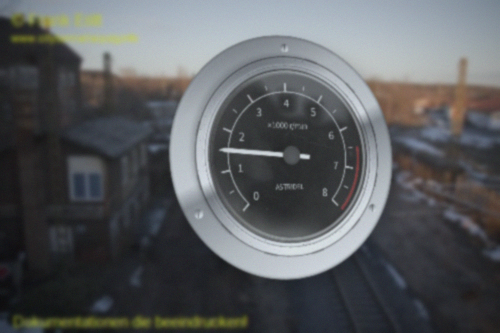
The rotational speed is 1500,rpm
